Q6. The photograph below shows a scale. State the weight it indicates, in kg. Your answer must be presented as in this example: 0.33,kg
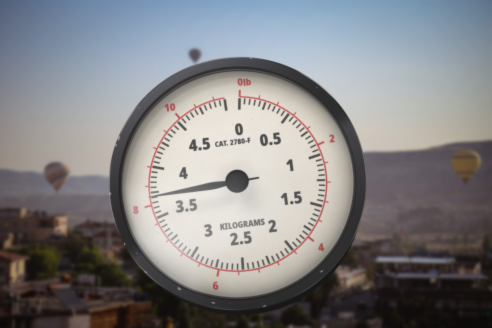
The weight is 3.7,kg
